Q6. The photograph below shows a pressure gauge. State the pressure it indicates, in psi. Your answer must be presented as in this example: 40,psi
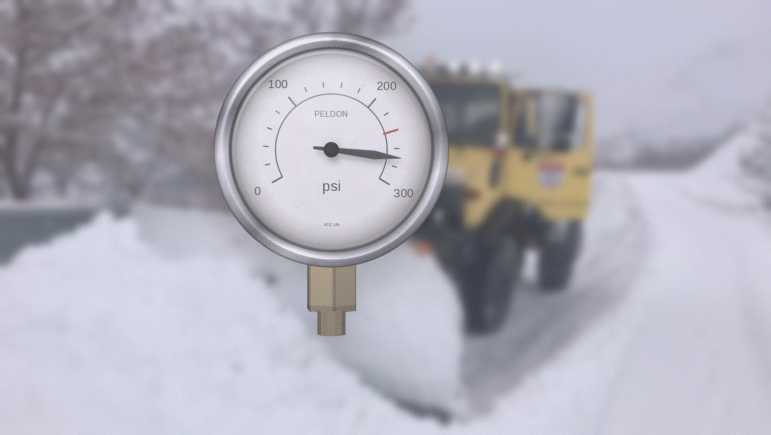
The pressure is 270,psi
